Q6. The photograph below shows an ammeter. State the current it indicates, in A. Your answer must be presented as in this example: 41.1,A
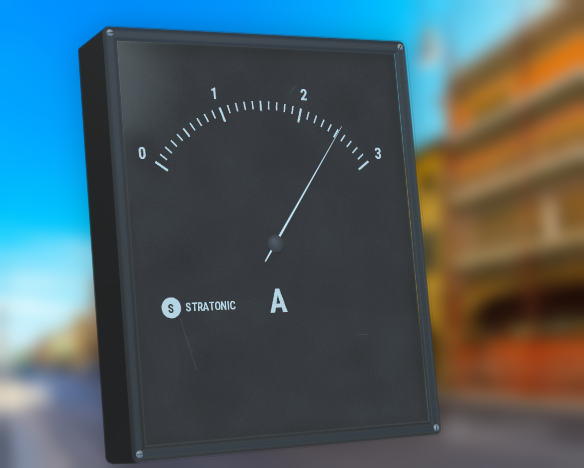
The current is 2.5,A
